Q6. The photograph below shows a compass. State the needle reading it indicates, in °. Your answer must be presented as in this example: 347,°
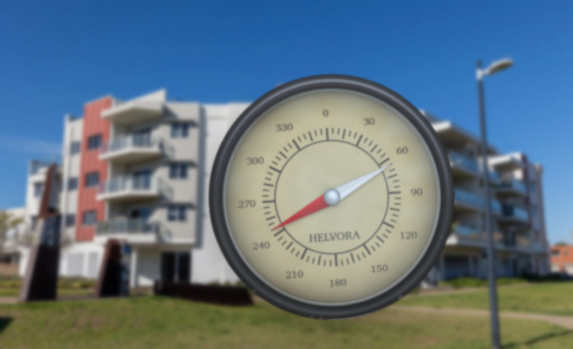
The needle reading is 245,°
